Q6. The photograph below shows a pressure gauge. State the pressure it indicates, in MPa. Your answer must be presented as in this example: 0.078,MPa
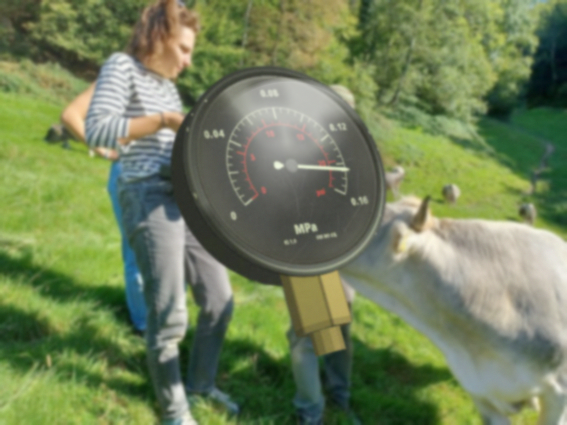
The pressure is 0.145,MPa
